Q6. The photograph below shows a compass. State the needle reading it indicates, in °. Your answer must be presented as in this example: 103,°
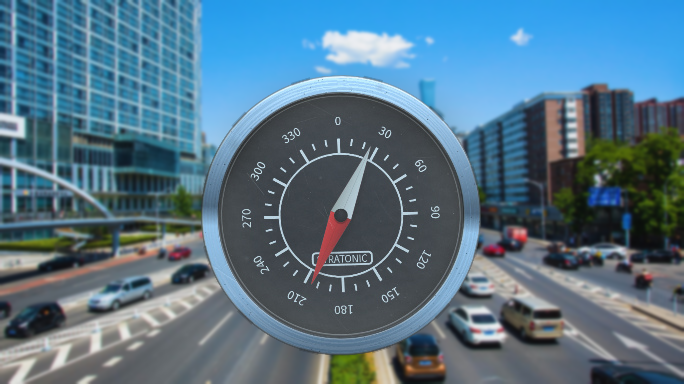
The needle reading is 205,°
